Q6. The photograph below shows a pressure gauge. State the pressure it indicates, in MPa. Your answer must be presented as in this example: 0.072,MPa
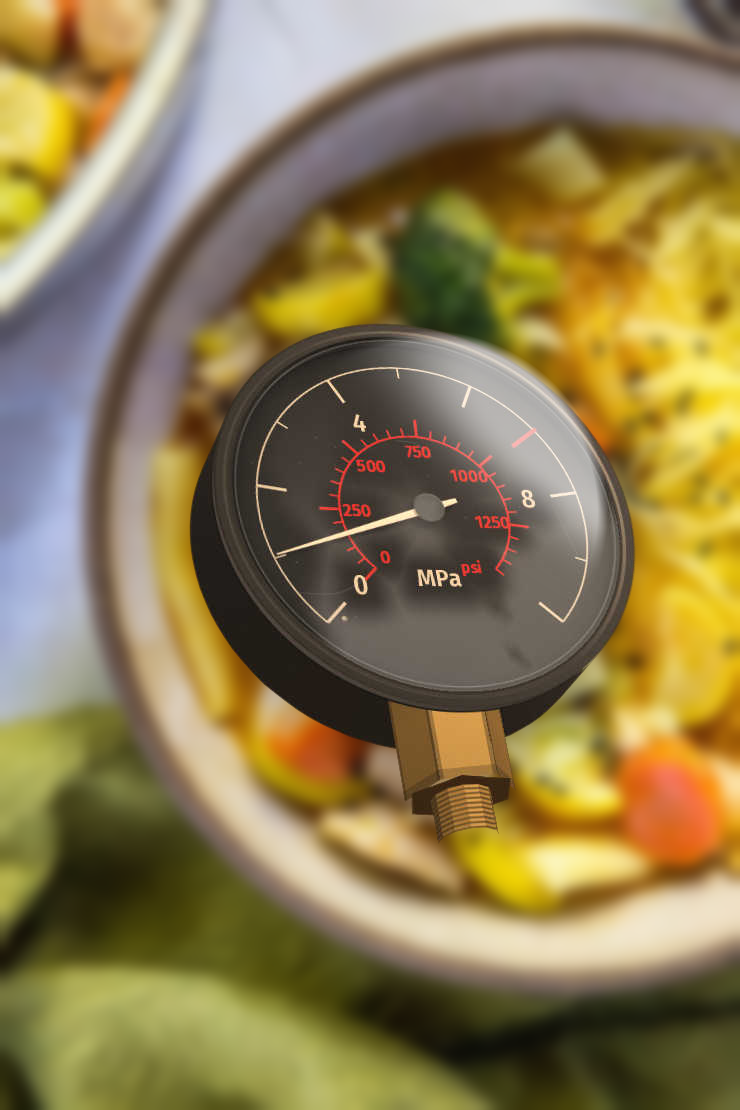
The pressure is 1,MPa
